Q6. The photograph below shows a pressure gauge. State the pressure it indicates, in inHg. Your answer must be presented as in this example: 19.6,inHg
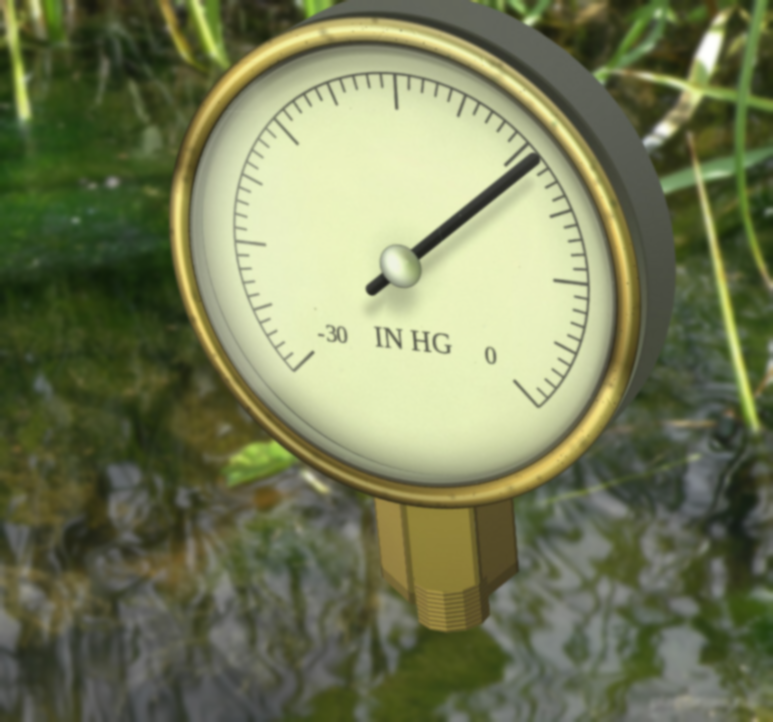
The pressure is -9.5,inHg
